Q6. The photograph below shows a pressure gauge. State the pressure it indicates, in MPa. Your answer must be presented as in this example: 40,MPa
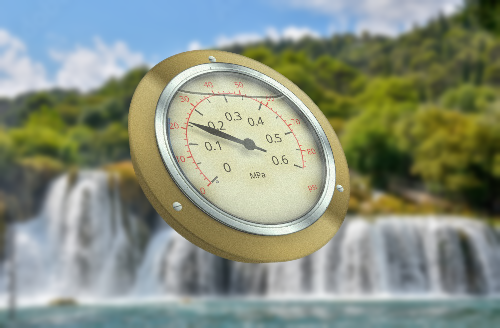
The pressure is 0.15,MPa
